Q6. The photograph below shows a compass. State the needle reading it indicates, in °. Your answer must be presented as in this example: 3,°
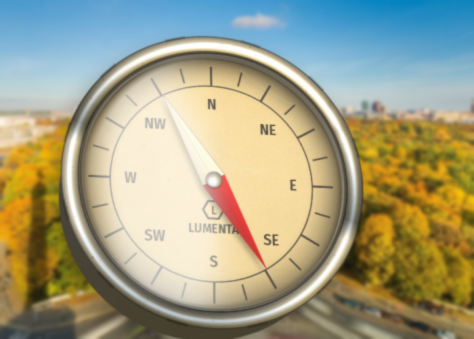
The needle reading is 150,°
